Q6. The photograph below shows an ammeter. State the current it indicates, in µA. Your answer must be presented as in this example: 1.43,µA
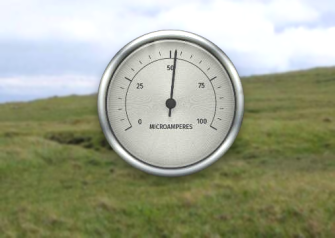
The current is 52.5,µA
